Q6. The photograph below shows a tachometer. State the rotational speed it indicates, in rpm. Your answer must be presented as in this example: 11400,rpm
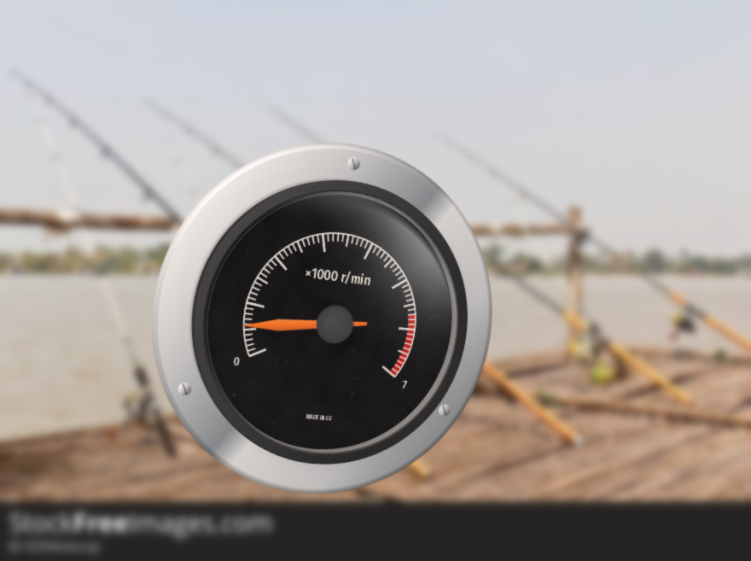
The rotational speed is 600,rpm
